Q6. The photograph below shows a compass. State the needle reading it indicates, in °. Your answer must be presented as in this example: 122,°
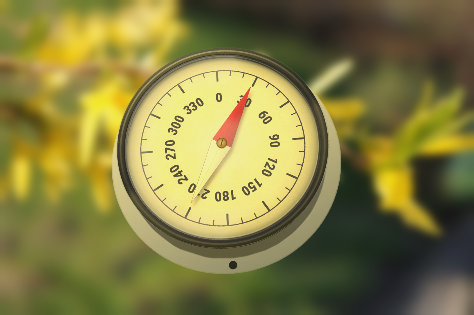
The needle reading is 30,°
